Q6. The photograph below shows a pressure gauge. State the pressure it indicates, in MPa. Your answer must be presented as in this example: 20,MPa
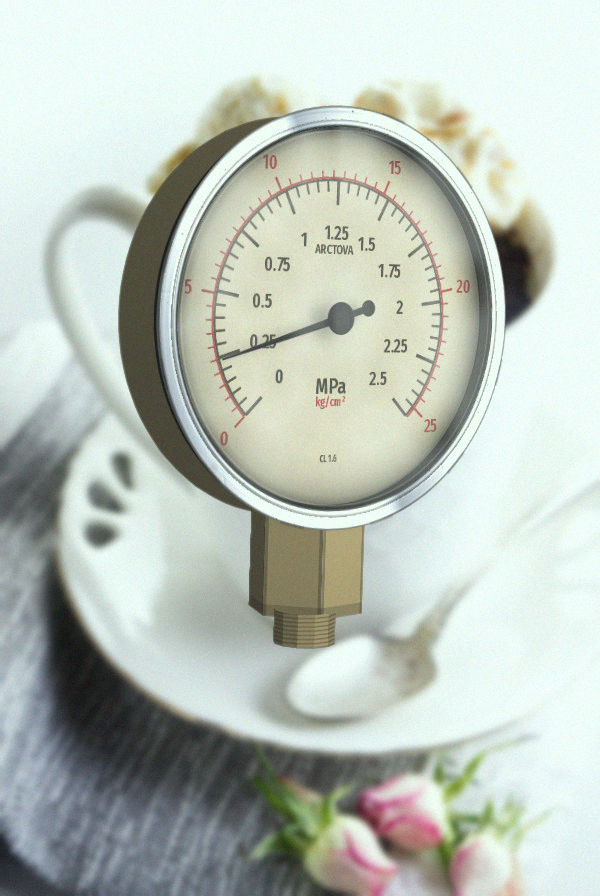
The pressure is 0.25,MPa
